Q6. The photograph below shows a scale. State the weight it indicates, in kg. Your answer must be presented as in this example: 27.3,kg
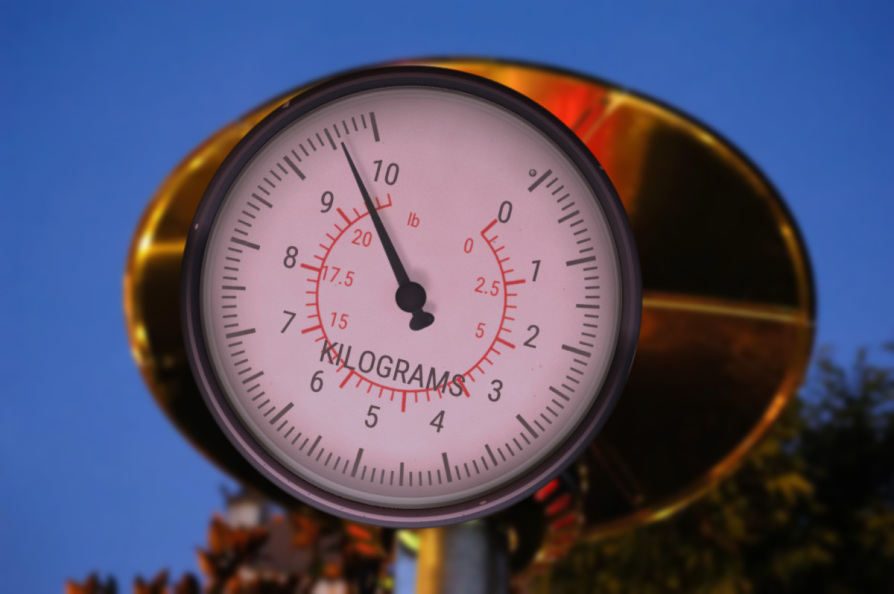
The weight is 9.6,kg
